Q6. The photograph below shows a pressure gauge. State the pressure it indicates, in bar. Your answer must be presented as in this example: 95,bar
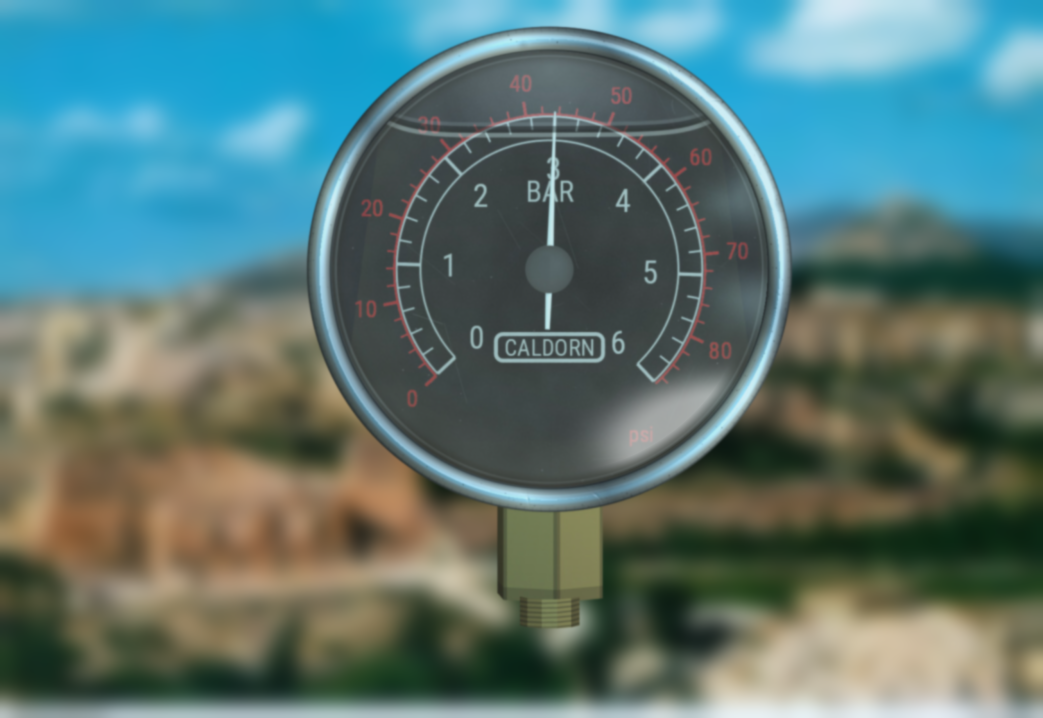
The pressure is 3,bar
